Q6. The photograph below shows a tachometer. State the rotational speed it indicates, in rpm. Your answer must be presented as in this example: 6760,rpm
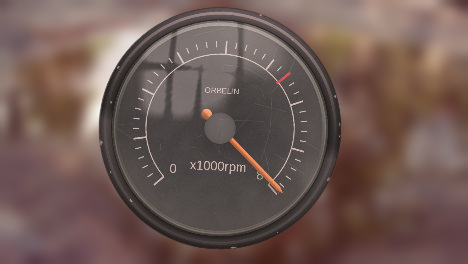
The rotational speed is 7900,rpm
